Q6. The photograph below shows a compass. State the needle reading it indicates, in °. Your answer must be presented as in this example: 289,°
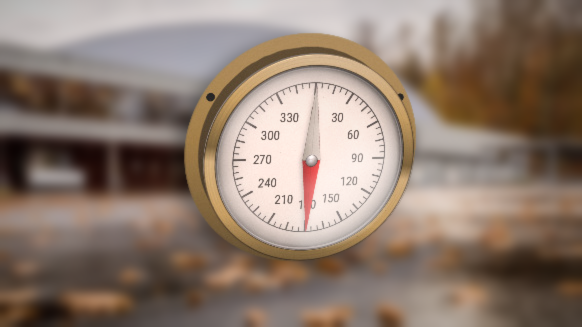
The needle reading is 180,°
